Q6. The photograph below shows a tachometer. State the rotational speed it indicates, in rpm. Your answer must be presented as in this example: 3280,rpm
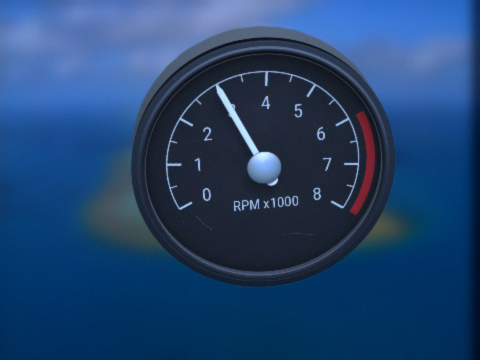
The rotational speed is 3000,rpm
